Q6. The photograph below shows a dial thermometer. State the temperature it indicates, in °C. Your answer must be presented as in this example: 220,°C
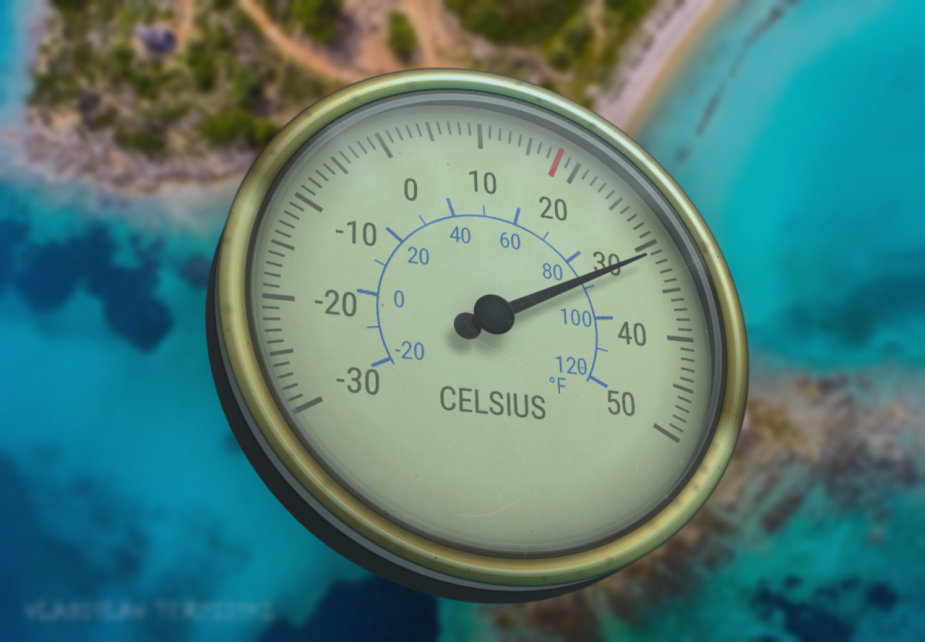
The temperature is 31,°C
